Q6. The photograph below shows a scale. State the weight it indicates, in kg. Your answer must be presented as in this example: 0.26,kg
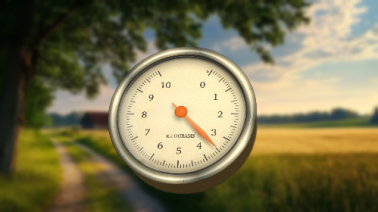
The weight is 3.5,kg
